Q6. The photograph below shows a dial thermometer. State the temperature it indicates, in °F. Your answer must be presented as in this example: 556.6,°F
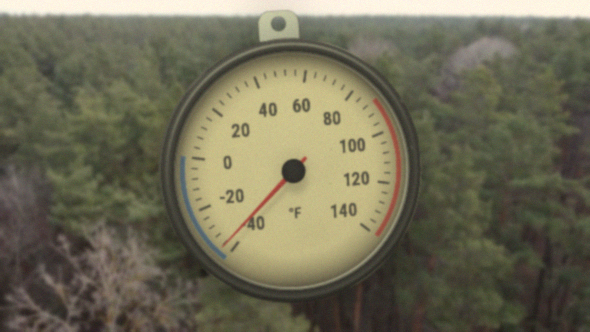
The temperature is -36,°F
